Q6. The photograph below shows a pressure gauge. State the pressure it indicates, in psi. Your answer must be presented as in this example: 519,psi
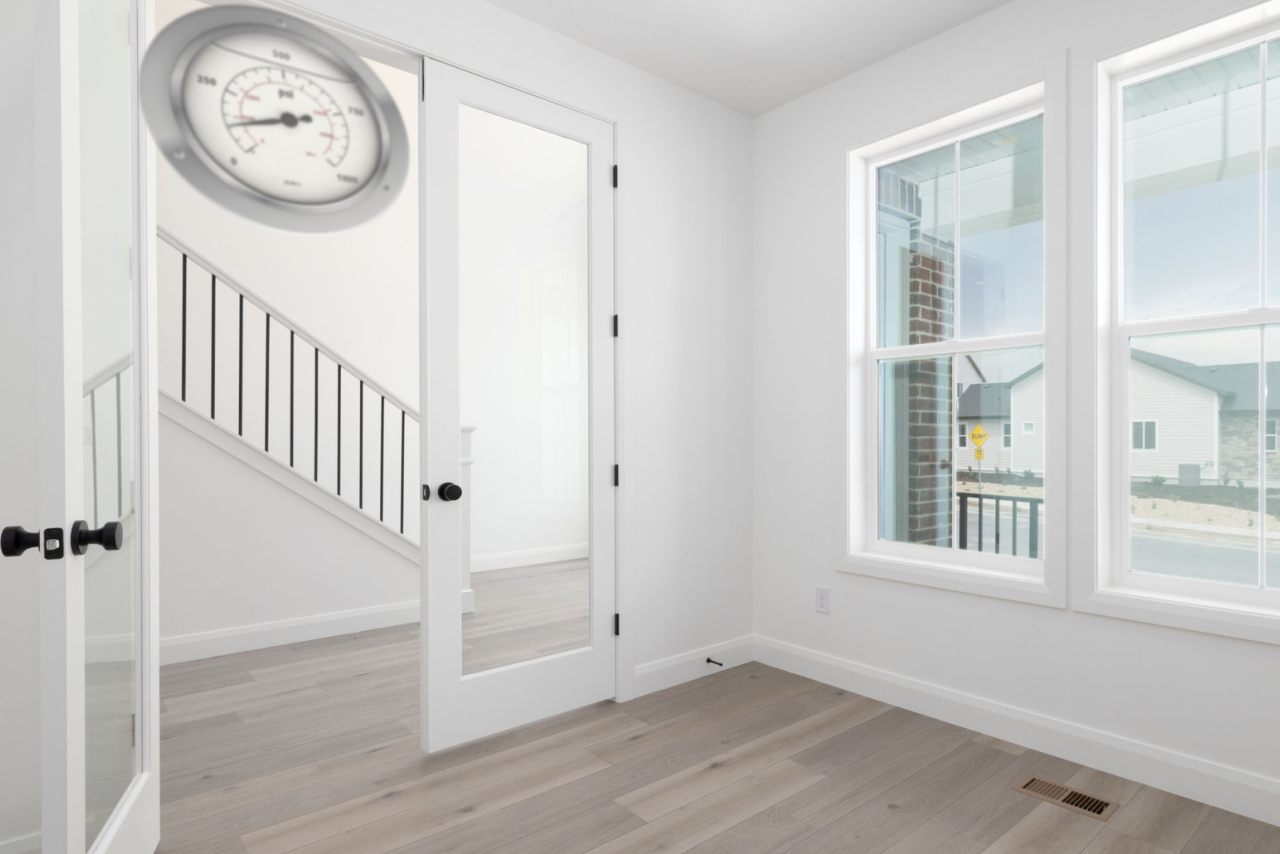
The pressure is 100,psi
